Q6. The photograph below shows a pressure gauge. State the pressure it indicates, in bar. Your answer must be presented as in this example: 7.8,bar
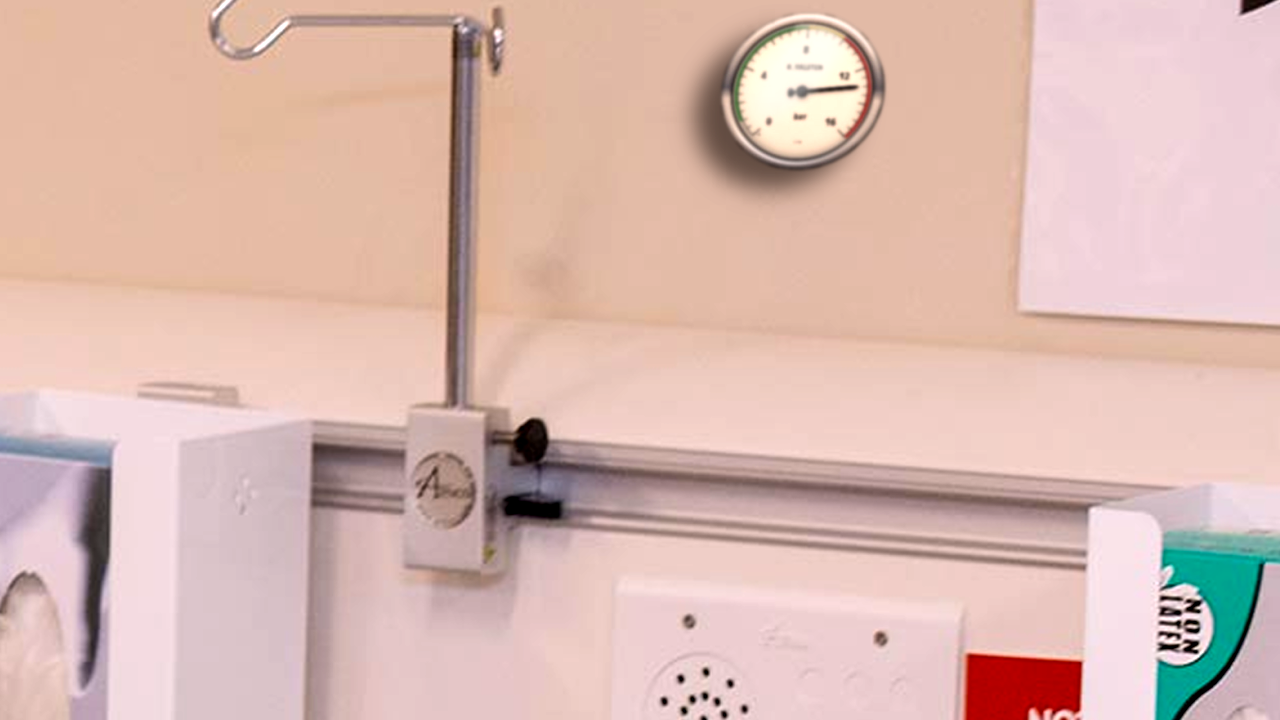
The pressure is 13,bar
